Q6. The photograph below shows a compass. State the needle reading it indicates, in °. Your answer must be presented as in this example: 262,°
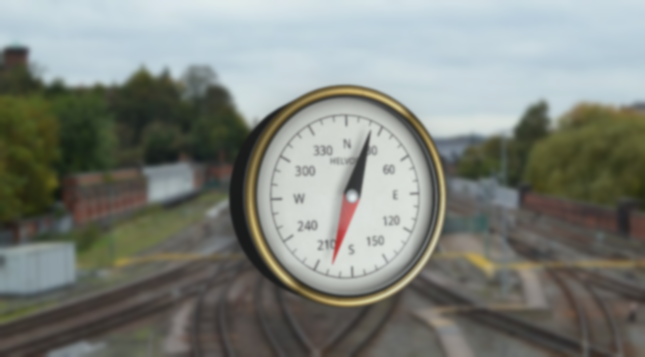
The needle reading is 200,°
